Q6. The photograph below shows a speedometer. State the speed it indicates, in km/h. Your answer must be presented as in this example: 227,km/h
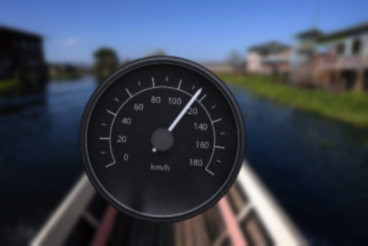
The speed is 115,km/h
